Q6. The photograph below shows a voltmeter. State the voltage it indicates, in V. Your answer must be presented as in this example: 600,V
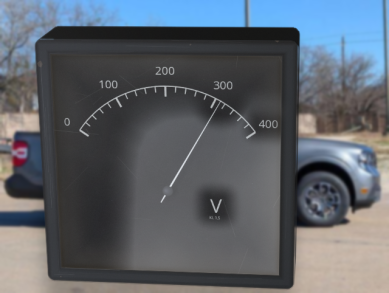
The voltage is 310,V
